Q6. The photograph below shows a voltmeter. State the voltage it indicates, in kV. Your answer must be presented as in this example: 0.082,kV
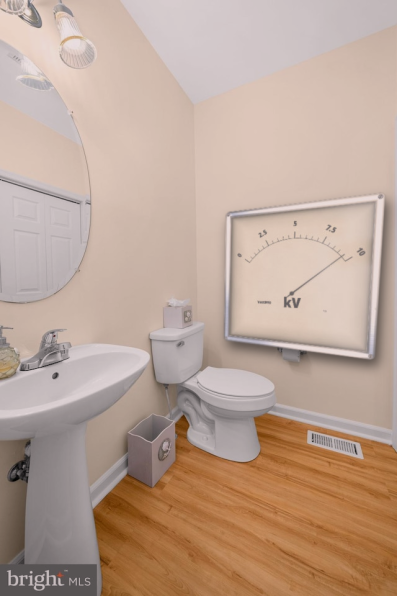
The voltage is 9.5,kV
